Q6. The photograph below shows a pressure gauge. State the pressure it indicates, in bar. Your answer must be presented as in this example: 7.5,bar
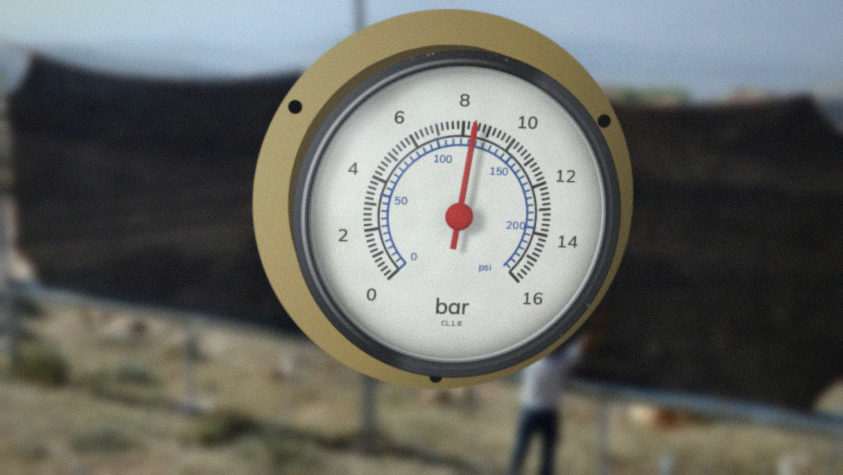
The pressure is 8.4,bar
